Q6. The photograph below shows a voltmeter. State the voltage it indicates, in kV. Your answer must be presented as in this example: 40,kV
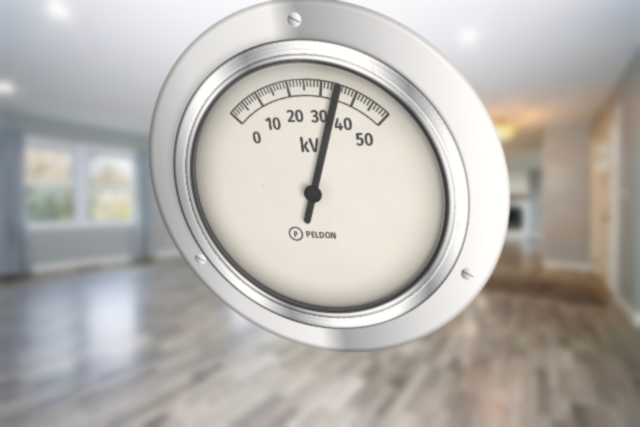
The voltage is 35,kV
